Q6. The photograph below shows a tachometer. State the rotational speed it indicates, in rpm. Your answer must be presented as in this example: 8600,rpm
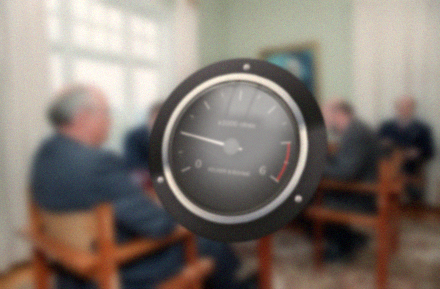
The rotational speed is 1000,rpm
